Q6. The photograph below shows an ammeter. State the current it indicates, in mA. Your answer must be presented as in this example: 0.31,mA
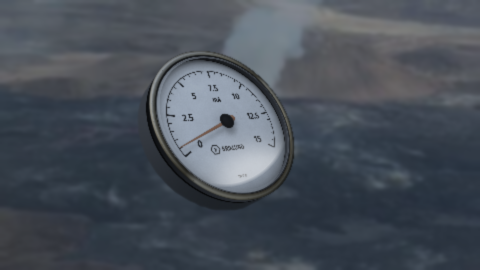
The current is 0.5,mA
